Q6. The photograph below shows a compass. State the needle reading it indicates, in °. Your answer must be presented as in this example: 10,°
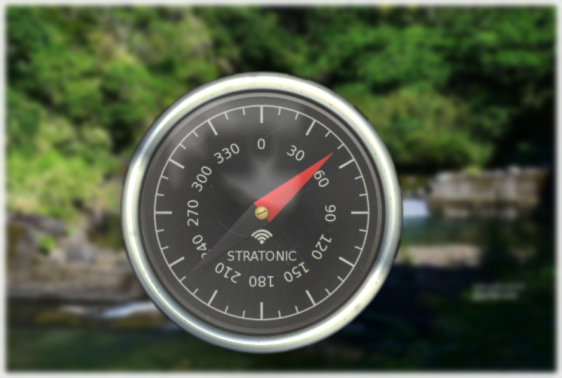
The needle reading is 50,°
